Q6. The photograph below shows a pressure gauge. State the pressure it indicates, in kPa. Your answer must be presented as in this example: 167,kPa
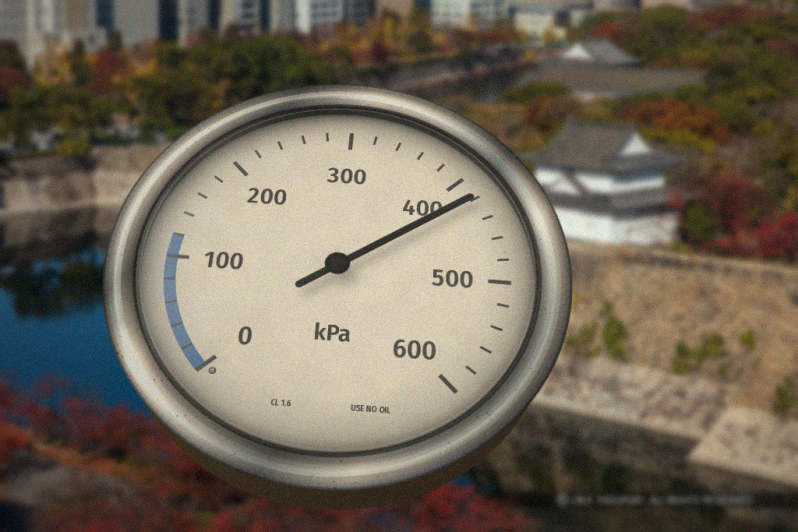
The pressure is 420,kPa
